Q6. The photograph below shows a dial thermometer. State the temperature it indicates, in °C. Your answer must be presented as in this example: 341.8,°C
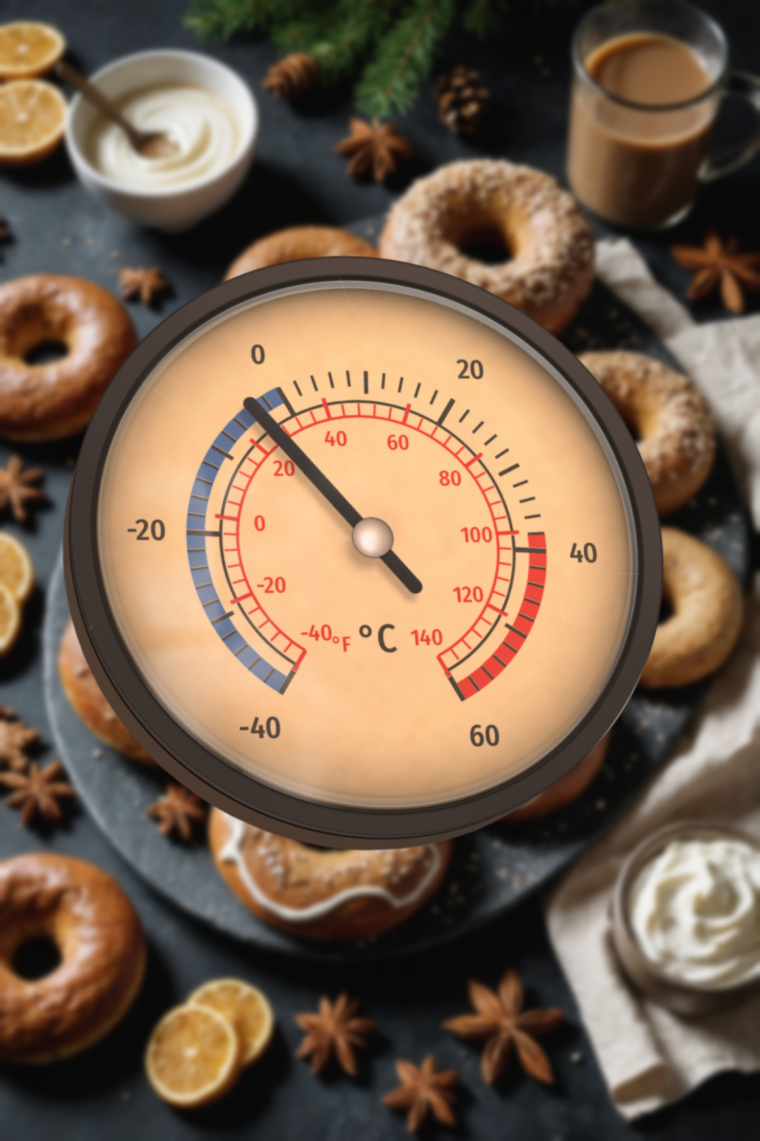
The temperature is -4,°C
